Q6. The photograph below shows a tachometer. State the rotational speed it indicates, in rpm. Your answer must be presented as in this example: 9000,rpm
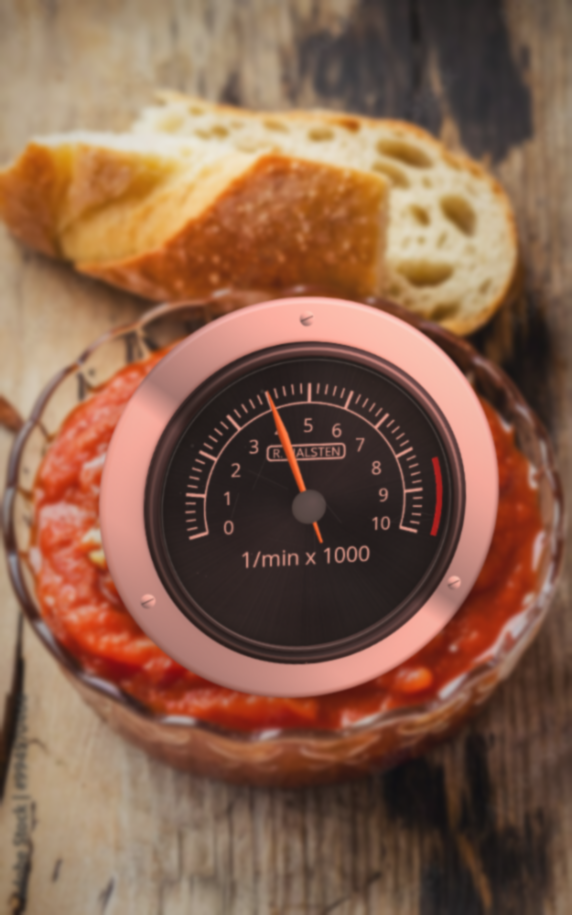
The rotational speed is 4000,rpm
